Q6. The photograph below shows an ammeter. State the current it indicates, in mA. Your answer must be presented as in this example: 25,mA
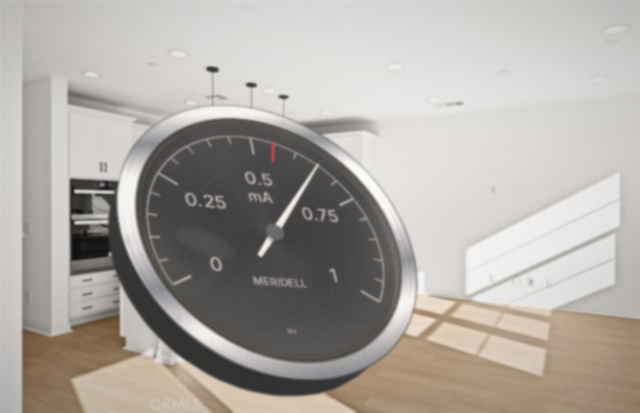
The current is 0.65,mA
